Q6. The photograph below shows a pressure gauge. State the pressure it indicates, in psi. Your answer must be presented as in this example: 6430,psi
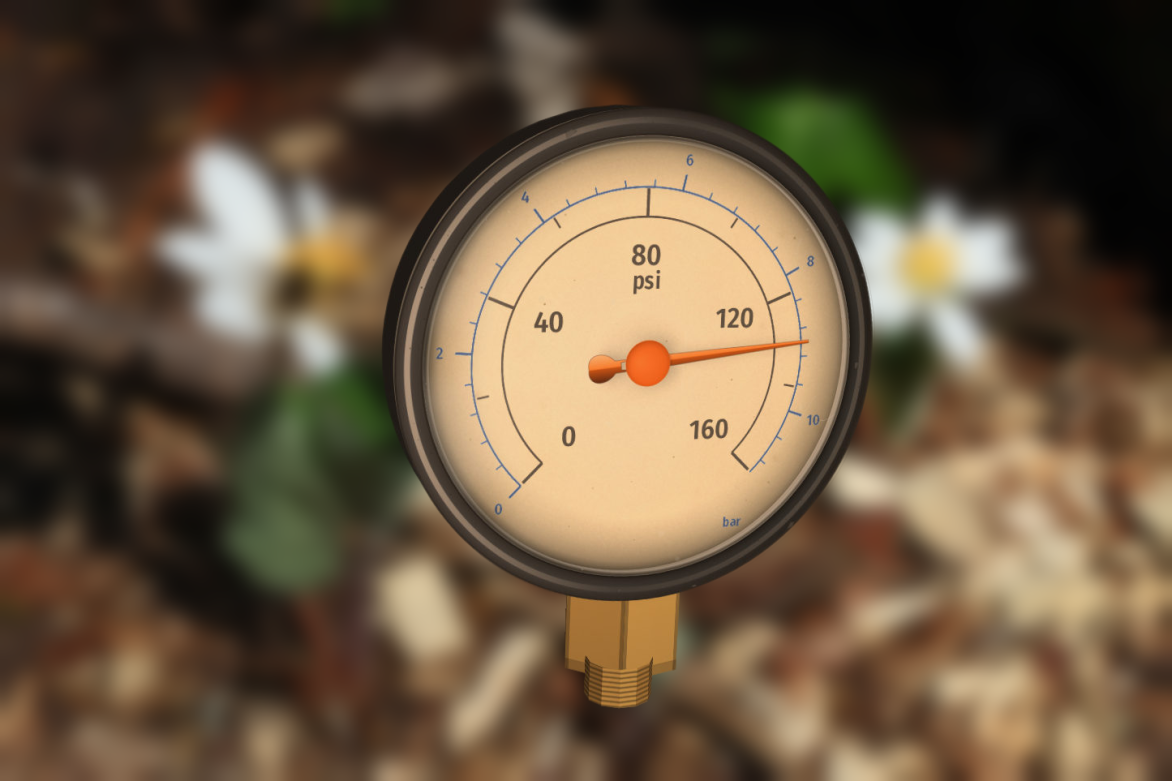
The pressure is 130,psi
